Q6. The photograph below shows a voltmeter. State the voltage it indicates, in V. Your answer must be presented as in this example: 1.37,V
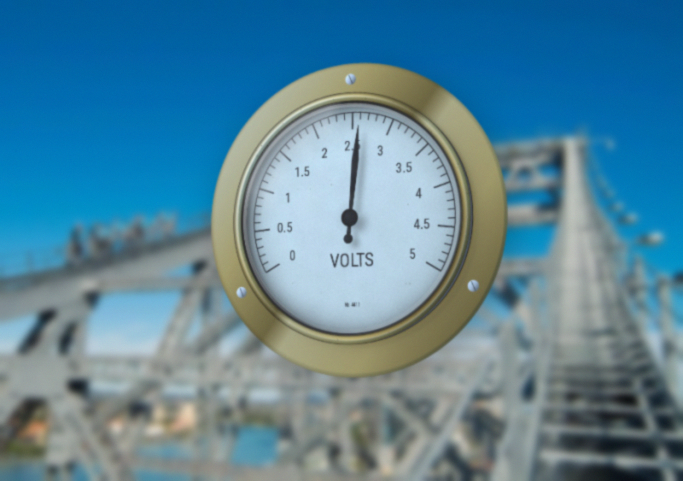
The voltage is 2.6,V
